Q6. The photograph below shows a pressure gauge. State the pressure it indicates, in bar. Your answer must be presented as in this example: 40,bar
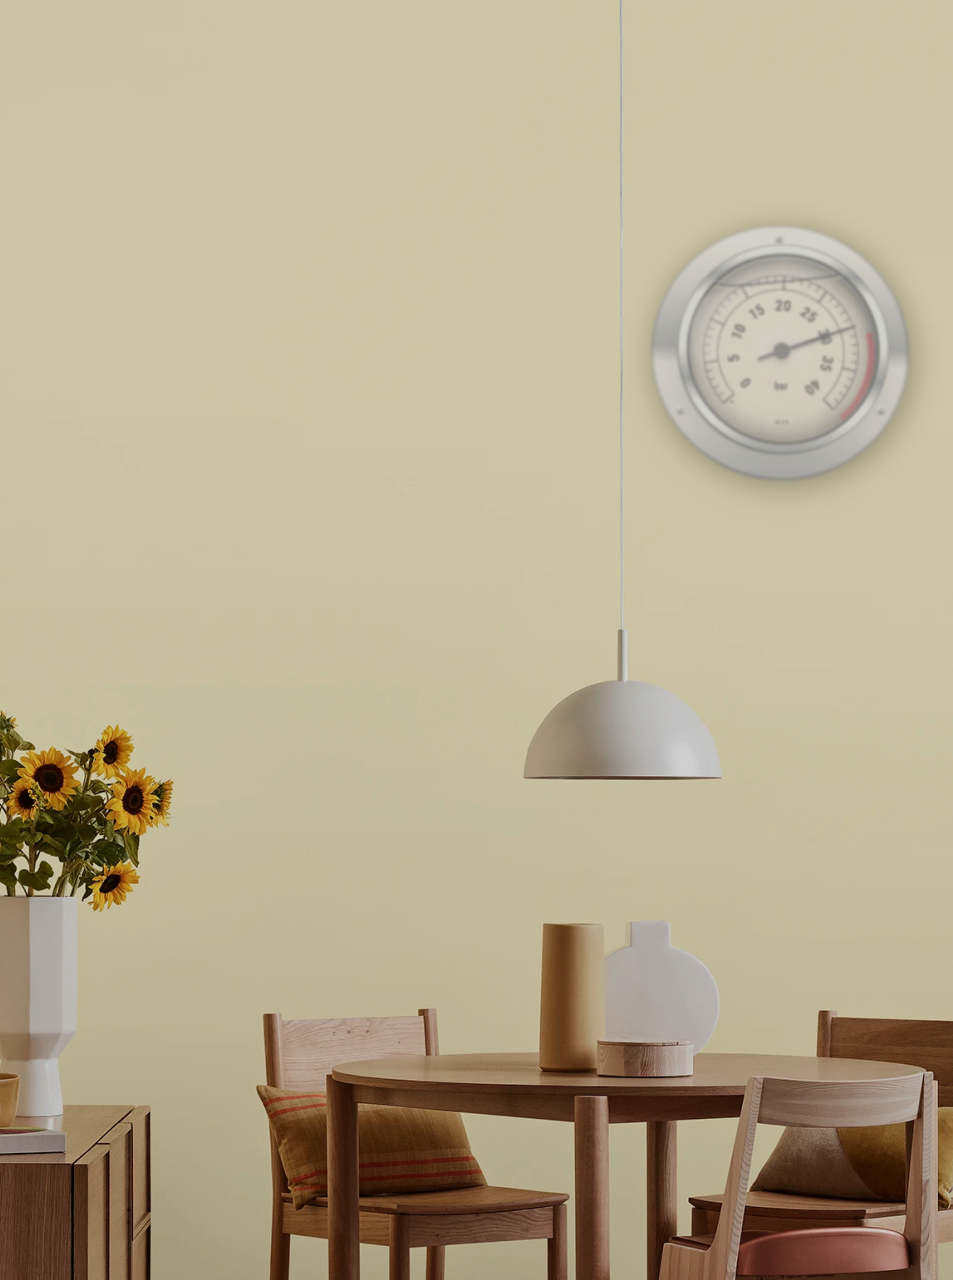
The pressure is 30,bar
